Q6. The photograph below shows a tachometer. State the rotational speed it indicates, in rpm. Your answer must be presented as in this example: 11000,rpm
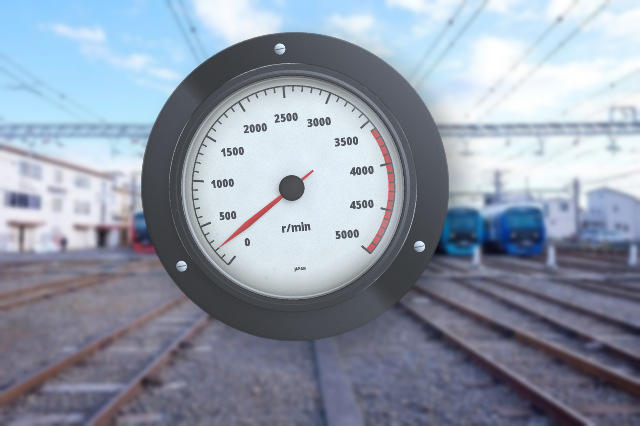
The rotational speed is 200,rpm
